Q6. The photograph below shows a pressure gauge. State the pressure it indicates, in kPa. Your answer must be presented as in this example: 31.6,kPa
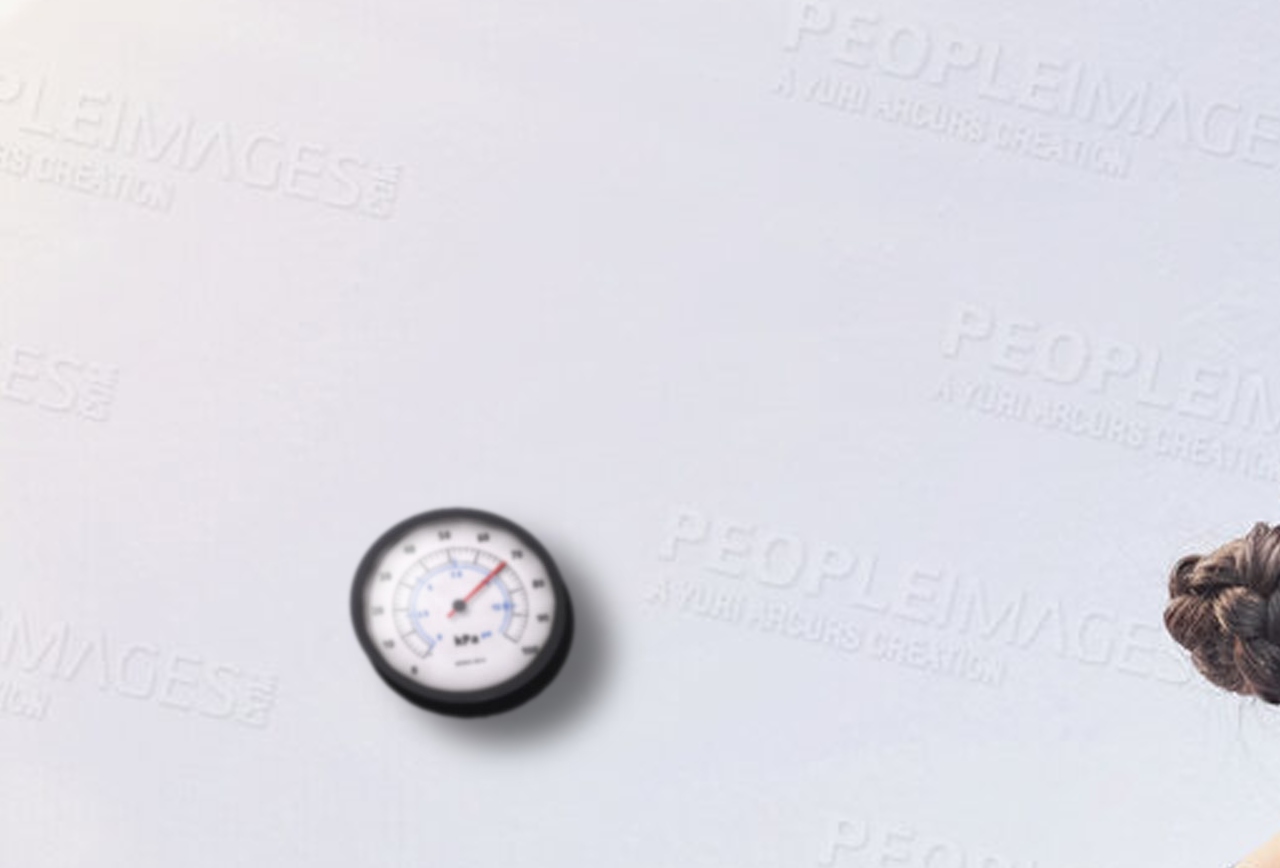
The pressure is 70,kPa
